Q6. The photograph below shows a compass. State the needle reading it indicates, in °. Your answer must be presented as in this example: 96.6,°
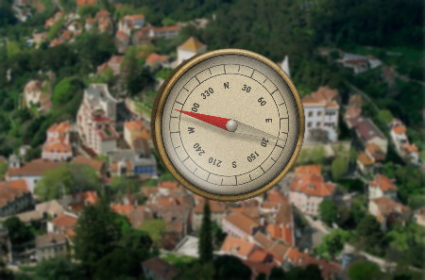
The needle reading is 292.5,°
